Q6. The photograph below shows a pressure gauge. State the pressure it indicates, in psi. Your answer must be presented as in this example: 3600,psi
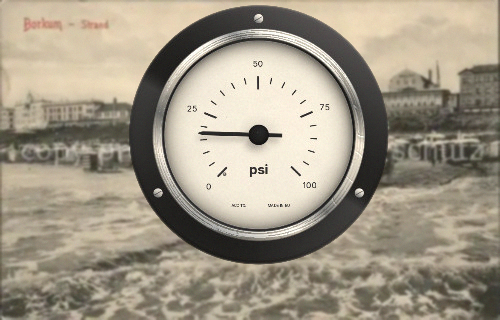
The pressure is 17.5,psi
